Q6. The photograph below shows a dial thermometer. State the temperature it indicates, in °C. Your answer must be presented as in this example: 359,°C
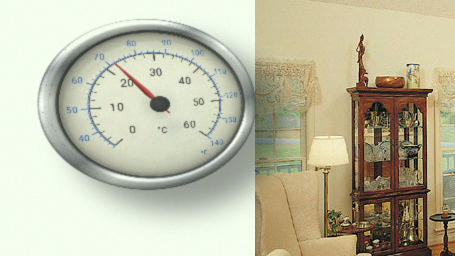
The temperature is 22,°C
